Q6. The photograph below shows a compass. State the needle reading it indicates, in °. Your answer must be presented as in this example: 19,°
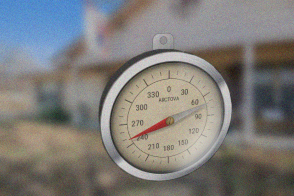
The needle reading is 250,°
